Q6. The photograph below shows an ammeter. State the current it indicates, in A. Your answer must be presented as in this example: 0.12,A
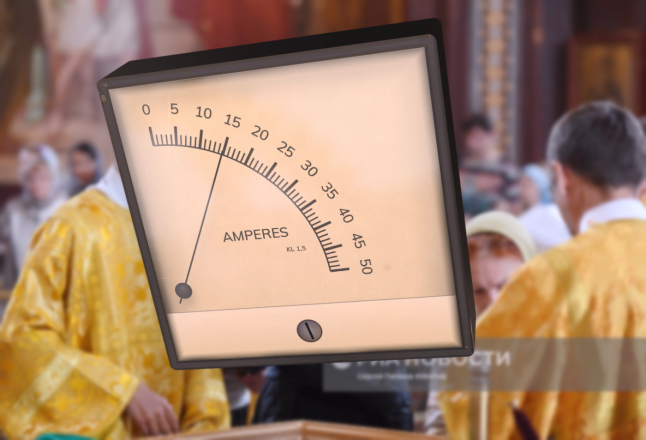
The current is 15,A
